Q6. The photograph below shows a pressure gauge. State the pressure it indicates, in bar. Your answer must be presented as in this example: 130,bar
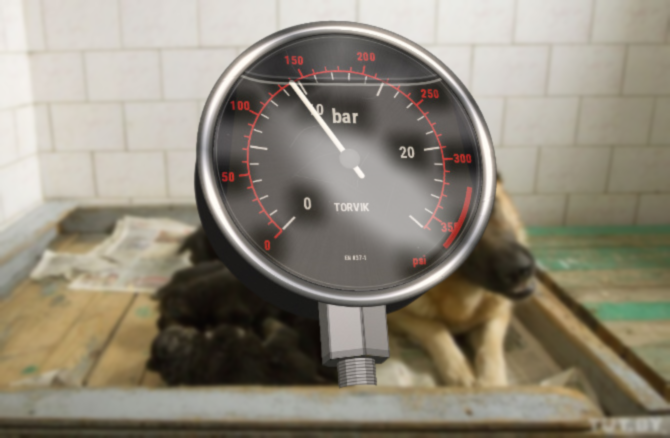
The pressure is 9.5,bar
